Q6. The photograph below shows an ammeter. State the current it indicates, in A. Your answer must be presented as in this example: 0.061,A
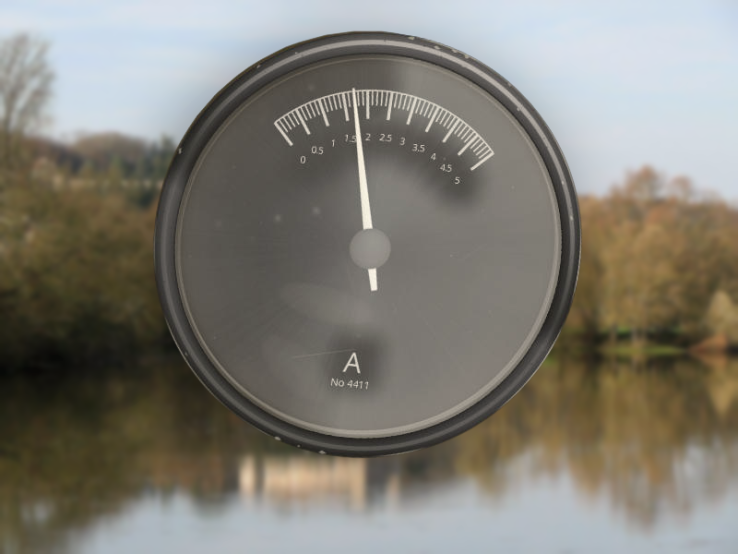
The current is 1.7,A
